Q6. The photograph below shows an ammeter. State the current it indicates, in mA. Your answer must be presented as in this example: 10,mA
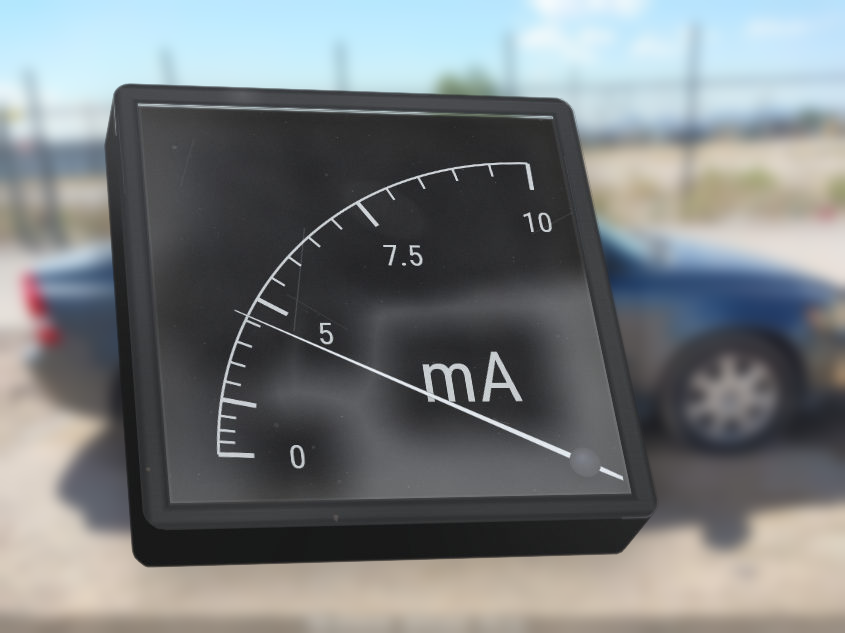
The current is 4.5,mA
